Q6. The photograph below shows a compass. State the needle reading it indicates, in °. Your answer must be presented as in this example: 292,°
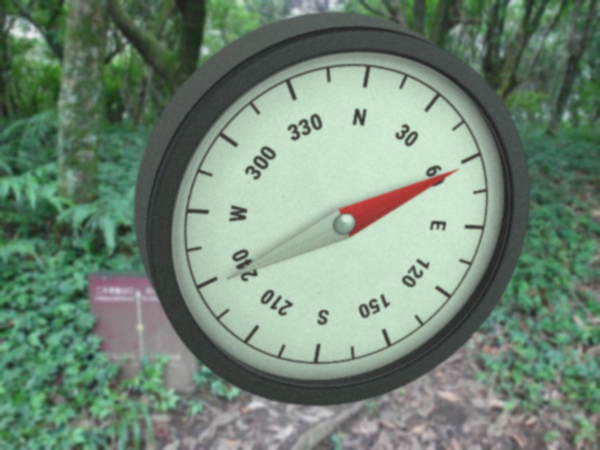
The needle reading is 60,°
